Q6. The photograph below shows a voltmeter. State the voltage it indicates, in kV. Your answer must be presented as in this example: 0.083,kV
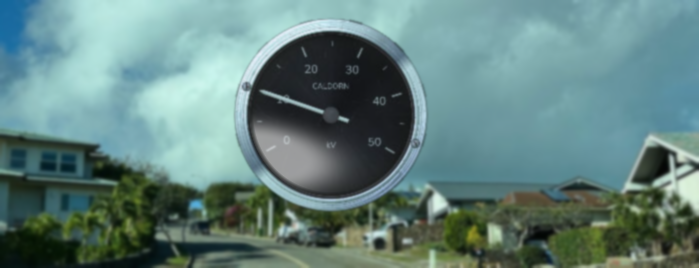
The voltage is 10,kV
